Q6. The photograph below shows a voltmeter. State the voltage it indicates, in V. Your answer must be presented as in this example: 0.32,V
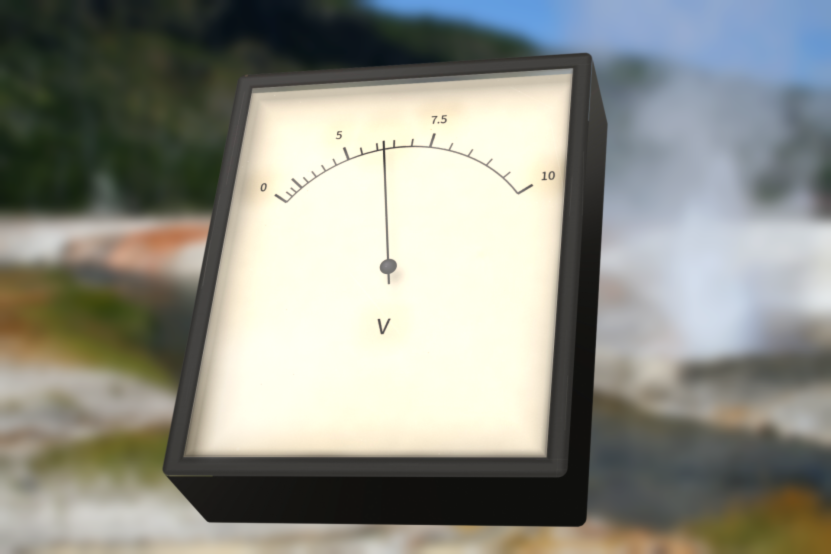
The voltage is 6.25,V
